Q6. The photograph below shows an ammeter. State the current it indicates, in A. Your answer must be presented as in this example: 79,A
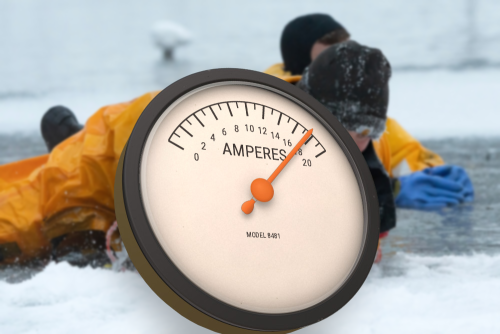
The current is 17.5,A
